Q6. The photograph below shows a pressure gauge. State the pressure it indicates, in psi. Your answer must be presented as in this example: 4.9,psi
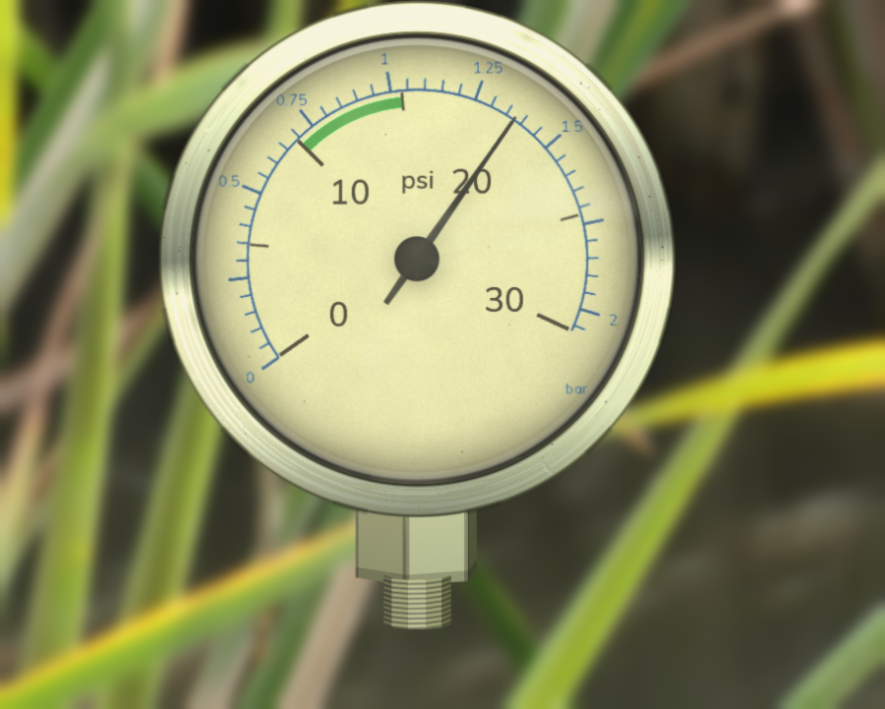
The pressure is 20,psi
